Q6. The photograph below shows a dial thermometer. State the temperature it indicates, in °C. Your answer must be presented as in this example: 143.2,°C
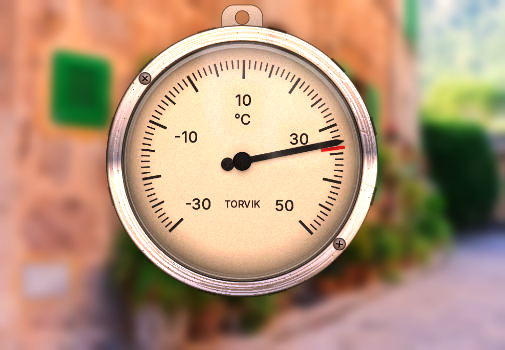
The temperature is 33,°C
